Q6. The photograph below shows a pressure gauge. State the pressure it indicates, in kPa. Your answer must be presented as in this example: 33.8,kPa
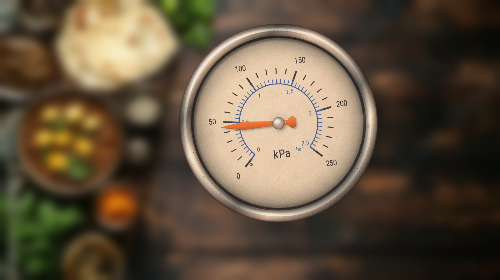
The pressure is 45,kPa
